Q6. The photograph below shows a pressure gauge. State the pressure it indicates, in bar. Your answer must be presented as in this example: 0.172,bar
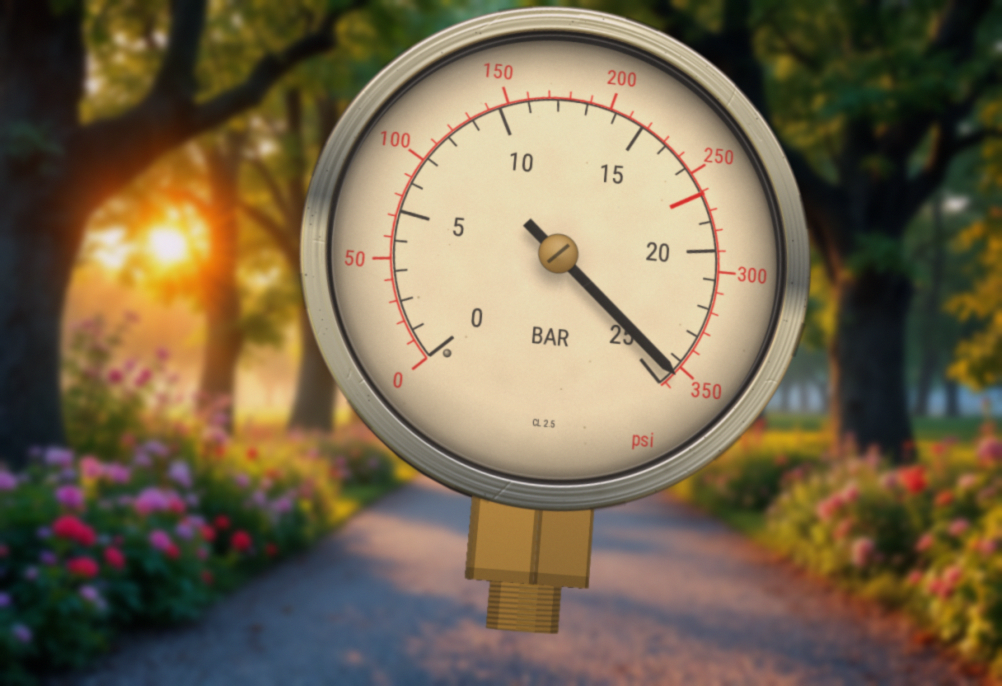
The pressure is 24.5,bar
